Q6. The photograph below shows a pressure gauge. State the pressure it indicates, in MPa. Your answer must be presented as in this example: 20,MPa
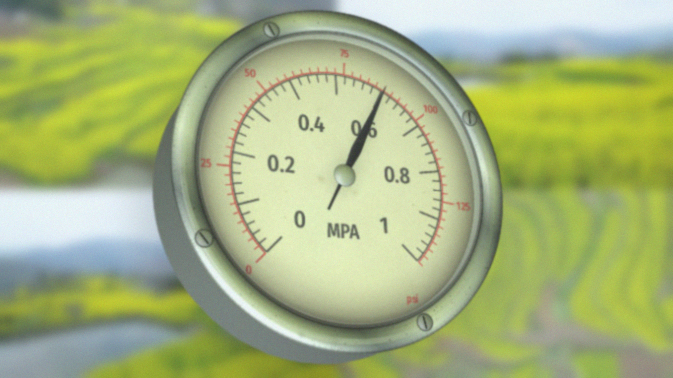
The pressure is 0.6,MPa
